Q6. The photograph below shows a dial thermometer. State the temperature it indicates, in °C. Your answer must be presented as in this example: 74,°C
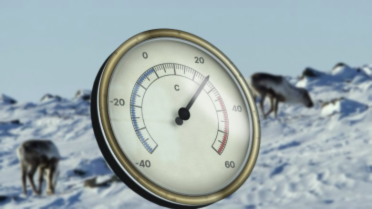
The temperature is 25,°C
